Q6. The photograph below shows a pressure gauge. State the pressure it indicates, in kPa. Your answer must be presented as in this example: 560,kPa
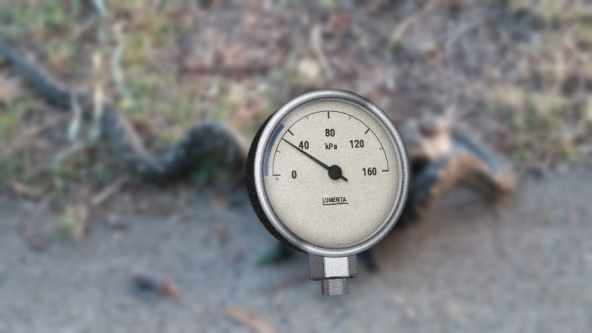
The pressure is 30,kPa
